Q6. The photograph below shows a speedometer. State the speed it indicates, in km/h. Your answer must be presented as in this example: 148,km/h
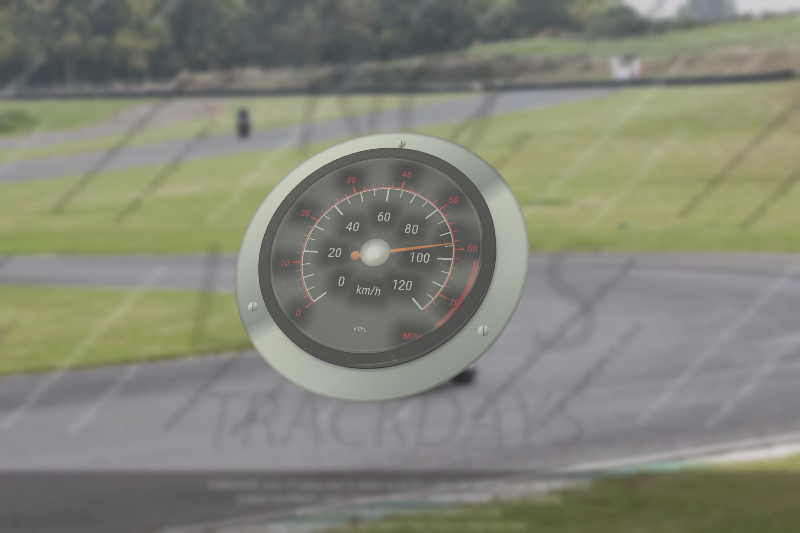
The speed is 95,km/h
